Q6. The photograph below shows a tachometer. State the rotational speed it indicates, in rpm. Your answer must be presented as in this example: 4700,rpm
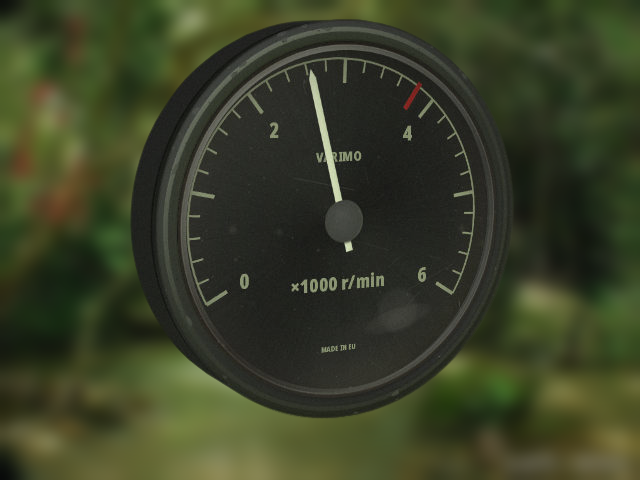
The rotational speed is 2600,rpm
